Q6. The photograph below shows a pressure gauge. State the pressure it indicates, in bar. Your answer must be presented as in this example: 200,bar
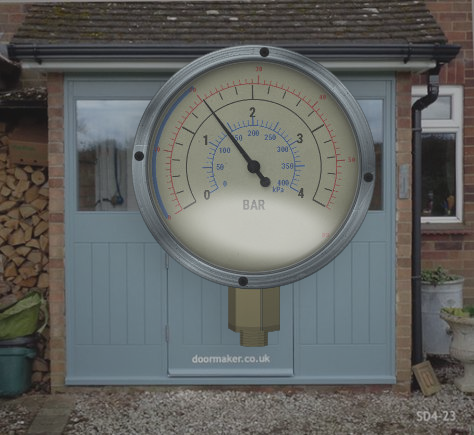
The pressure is 1.4,bar
